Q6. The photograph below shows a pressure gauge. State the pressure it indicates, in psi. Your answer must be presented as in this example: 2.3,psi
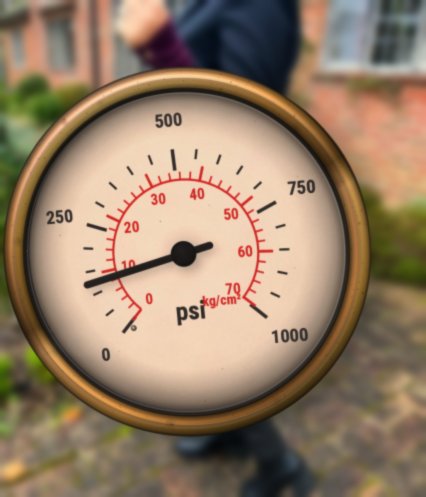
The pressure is 125,psi
